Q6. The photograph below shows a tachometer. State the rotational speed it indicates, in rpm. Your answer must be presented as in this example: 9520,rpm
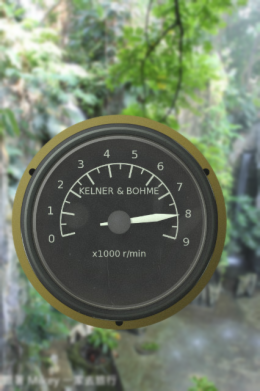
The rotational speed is 8000,rpm
